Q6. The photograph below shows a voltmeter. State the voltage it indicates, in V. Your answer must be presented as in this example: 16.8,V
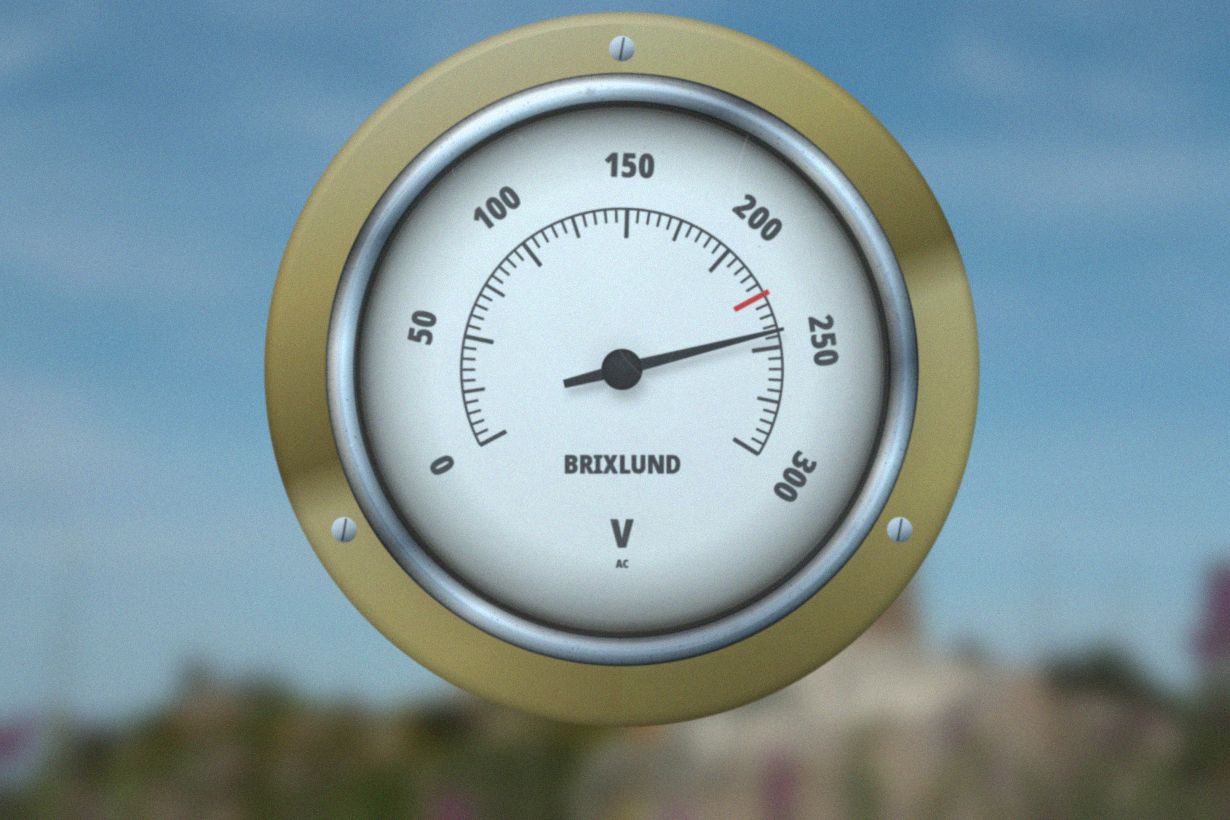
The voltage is 242.5,V
